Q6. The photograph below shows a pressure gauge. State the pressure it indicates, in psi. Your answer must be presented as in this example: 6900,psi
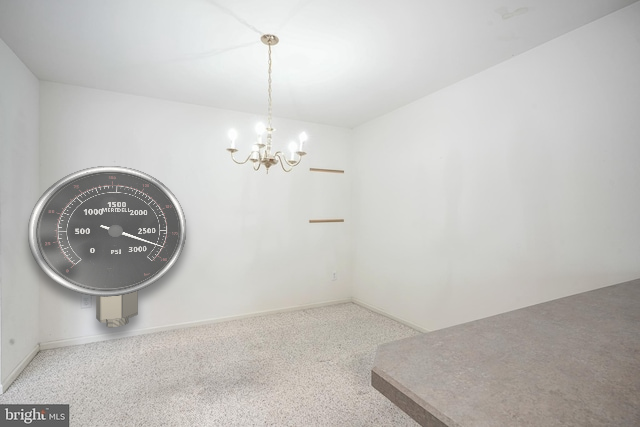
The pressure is 2750,psi
